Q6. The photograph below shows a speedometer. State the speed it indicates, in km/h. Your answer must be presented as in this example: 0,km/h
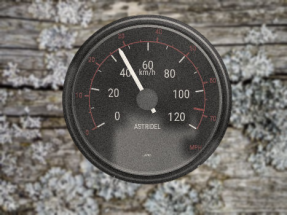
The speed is 45,km/h
